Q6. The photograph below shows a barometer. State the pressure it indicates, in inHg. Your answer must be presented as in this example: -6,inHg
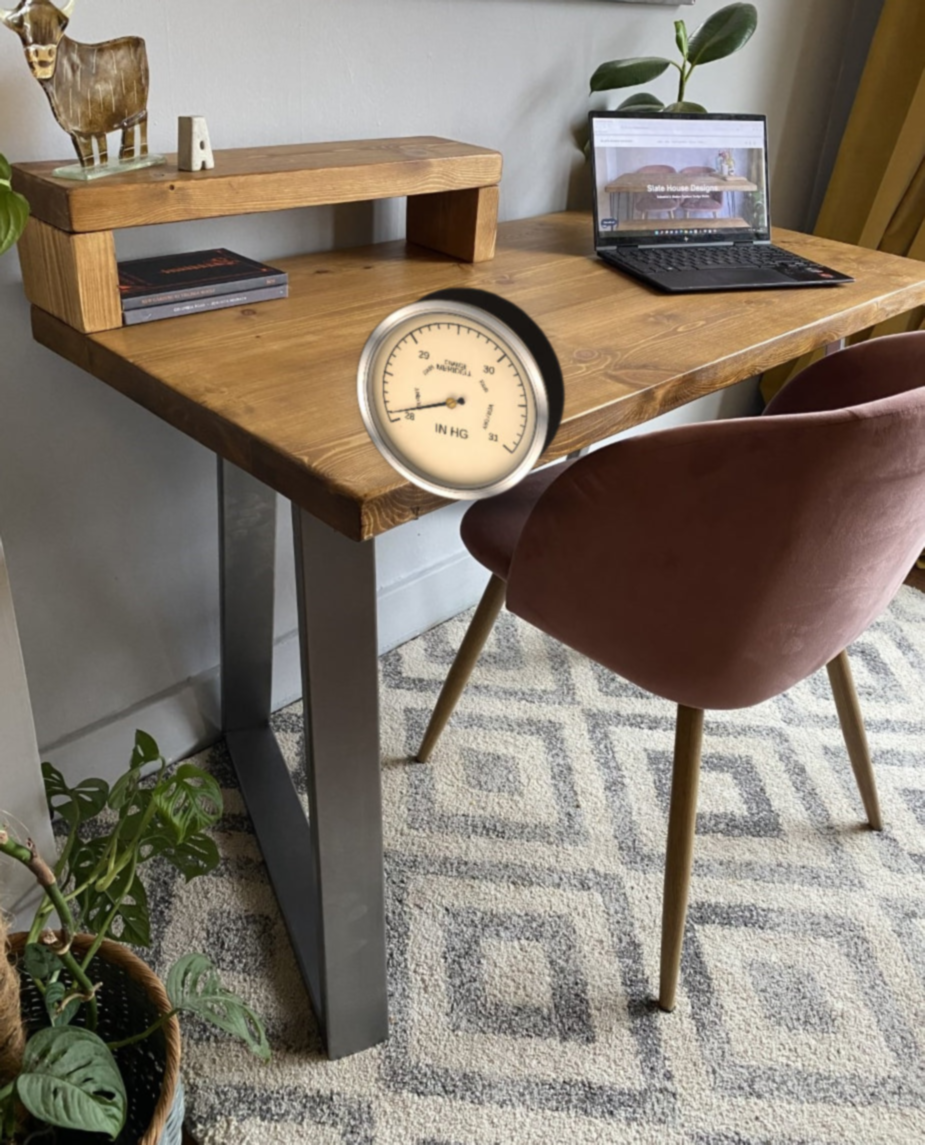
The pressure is 28.1,inHg
